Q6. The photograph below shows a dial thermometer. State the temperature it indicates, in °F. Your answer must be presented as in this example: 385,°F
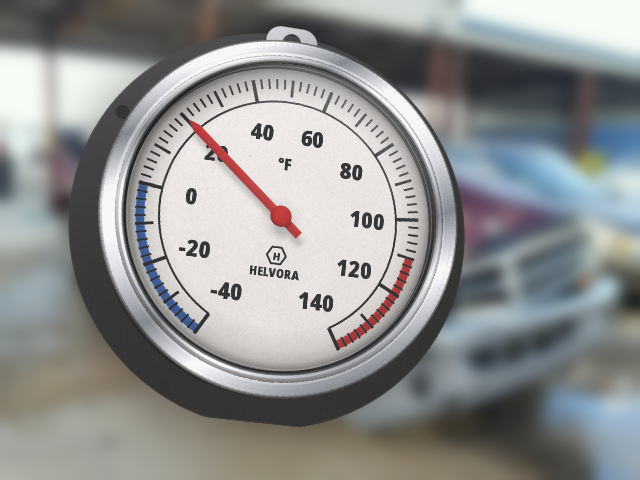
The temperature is 20,°F
